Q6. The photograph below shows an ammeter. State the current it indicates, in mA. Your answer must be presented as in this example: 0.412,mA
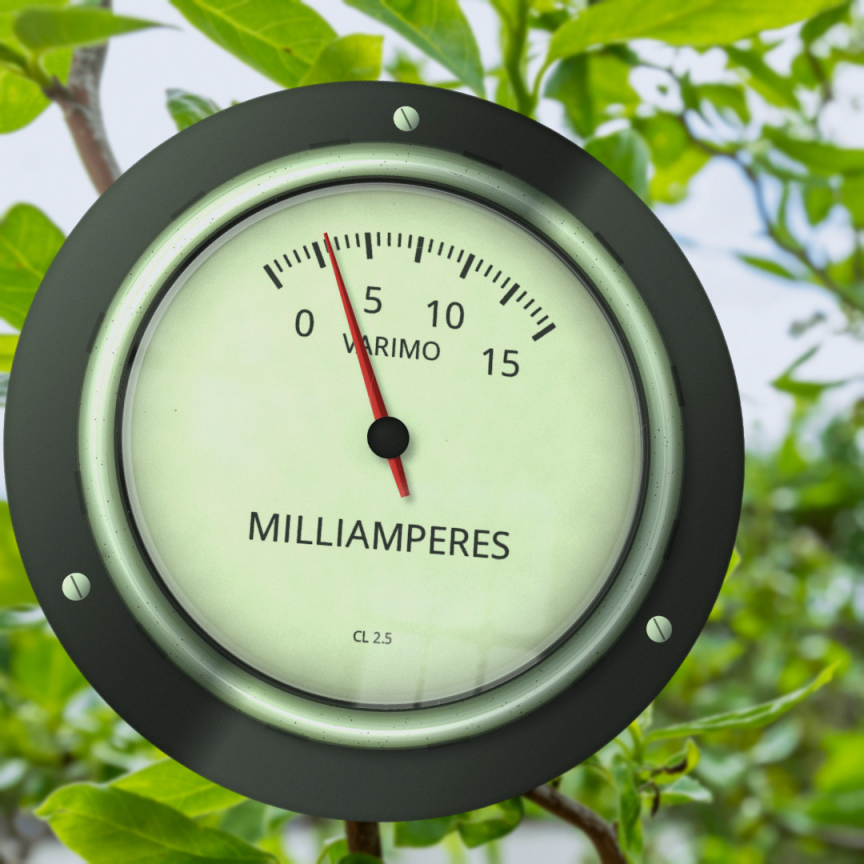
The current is 3,mA
